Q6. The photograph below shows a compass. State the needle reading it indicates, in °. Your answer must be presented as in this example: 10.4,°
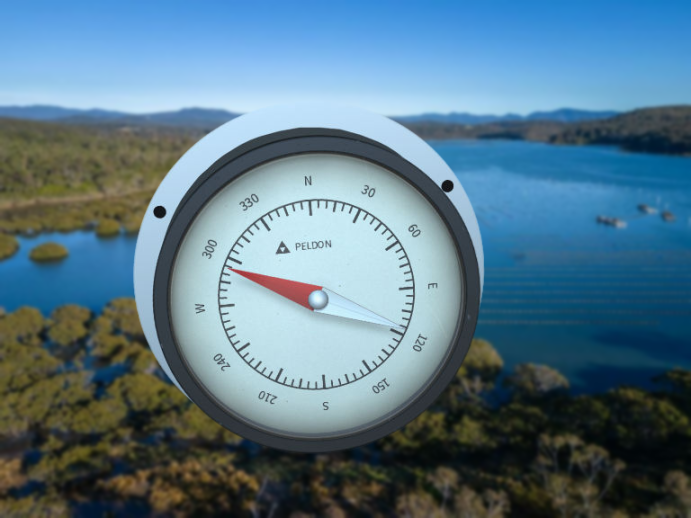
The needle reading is 295,°
